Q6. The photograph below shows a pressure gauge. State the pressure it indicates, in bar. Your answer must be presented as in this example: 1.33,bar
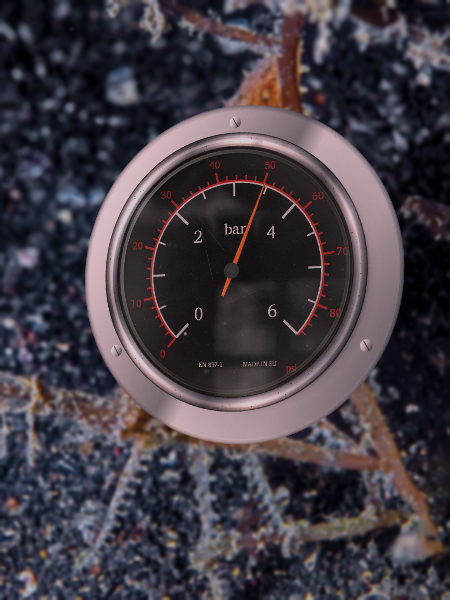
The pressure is 3.5,bar
